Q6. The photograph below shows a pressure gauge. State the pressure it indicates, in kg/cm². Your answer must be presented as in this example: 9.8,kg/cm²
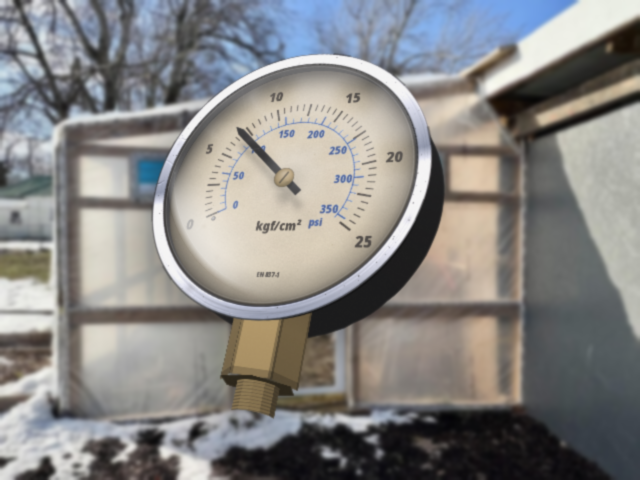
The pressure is 7,kg/cm²
